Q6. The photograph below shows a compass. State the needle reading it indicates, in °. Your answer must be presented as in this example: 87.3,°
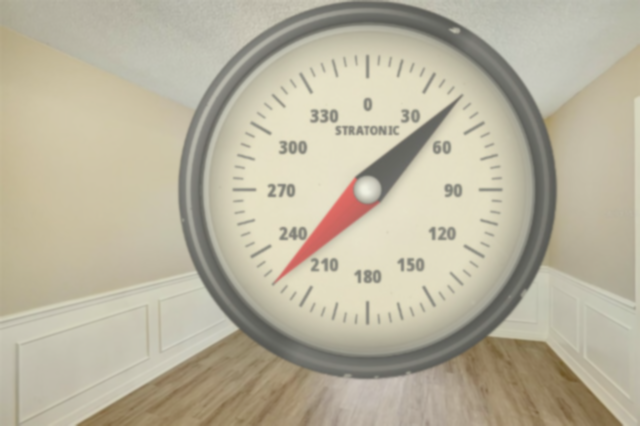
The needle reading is 225,°
